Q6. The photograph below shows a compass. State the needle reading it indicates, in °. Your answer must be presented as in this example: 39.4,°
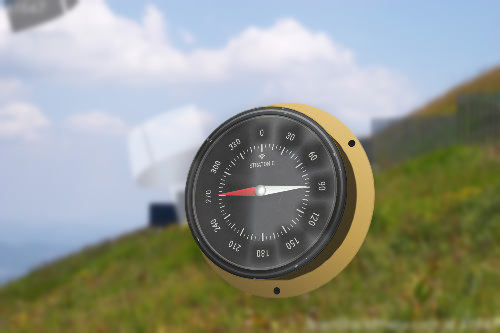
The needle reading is 270,°
